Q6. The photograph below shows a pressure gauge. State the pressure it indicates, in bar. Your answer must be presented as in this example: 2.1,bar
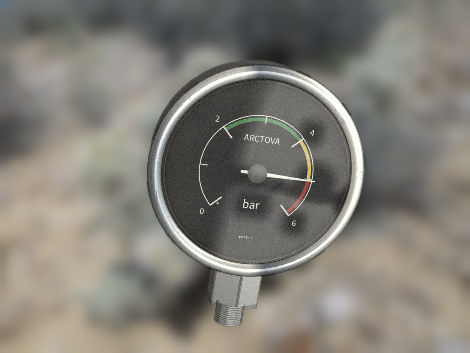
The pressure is 5,bar
